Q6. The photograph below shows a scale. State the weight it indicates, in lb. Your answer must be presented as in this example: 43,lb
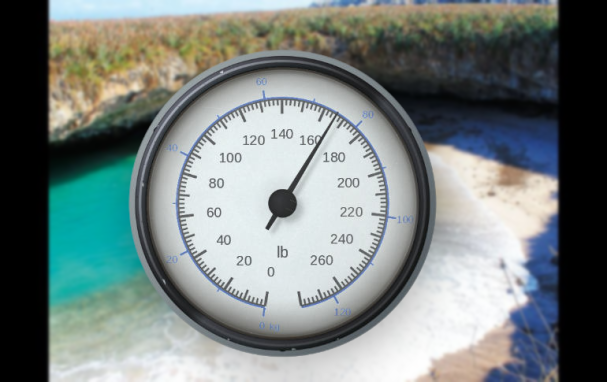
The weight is 166,lb
